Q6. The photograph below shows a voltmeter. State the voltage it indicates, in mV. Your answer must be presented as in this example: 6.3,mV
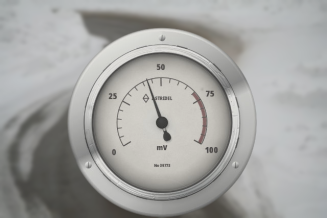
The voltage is 42.5,mV
